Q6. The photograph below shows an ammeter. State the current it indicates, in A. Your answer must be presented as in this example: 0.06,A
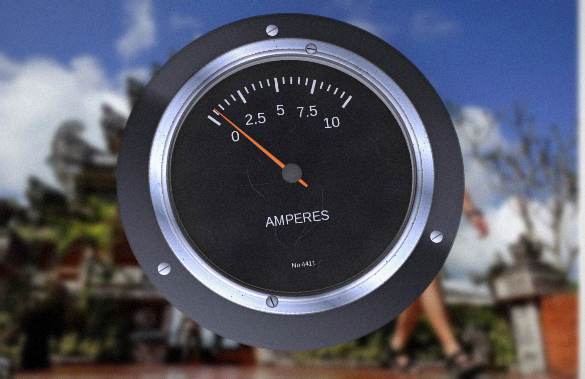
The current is 0.5,A
